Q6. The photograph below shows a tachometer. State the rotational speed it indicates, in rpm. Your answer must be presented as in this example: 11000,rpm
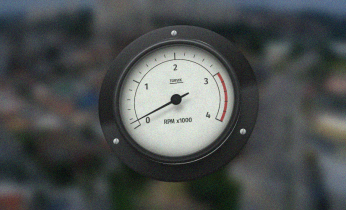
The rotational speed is 100,rpm
